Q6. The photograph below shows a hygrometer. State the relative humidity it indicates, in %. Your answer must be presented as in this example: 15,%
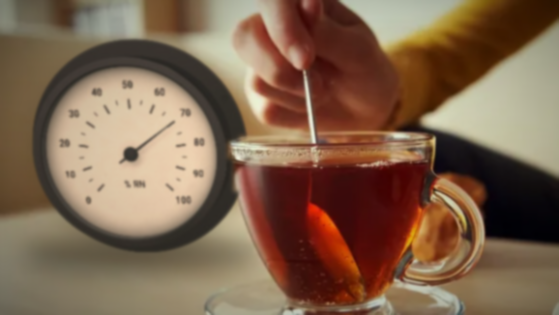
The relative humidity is 70,%
